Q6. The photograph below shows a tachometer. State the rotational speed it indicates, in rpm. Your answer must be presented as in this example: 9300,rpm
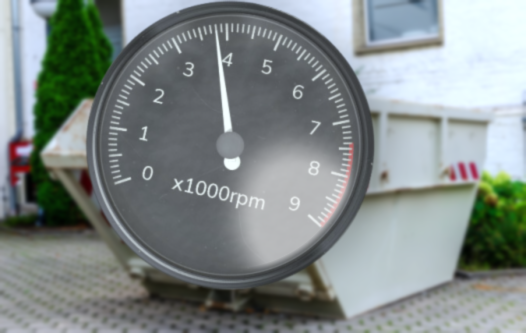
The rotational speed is 3800,rpm
